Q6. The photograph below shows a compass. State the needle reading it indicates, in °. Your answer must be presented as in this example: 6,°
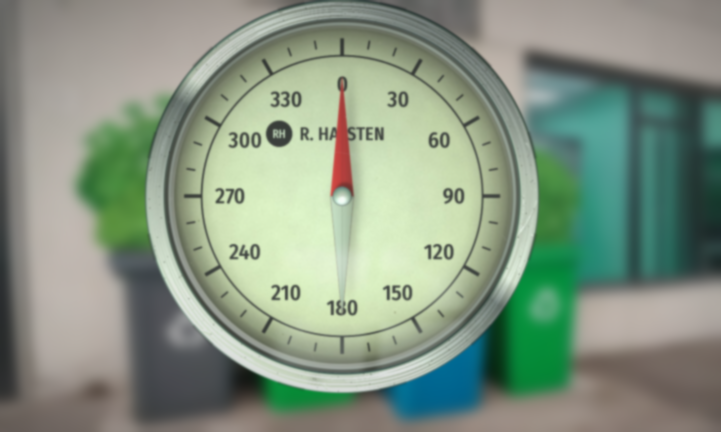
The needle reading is 0,°
